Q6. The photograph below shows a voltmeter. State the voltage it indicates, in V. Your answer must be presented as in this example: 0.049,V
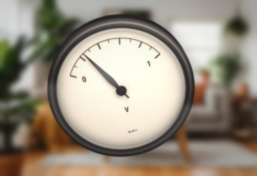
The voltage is 0.25,V
